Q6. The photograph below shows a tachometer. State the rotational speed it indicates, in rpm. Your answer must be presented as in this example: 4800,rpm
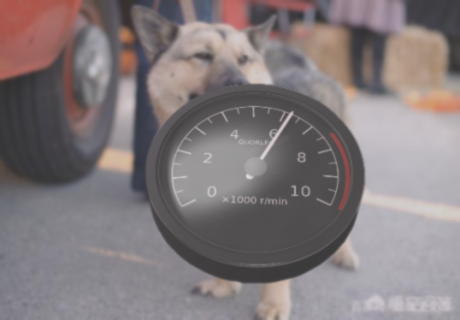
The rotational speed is 6250,rpm
